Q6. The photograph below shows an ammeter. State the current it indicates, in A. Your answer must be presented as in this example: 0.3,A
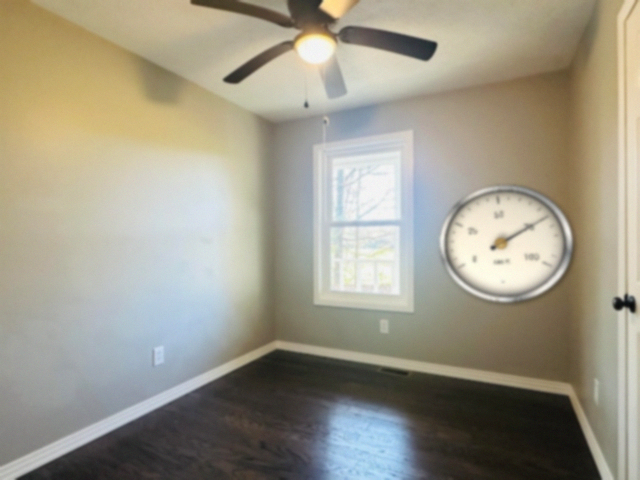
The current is 75,A
